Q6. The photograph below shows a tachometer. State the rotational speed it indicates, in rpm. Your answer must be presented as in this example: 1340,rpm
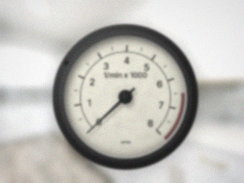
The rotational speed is 0,rpm
